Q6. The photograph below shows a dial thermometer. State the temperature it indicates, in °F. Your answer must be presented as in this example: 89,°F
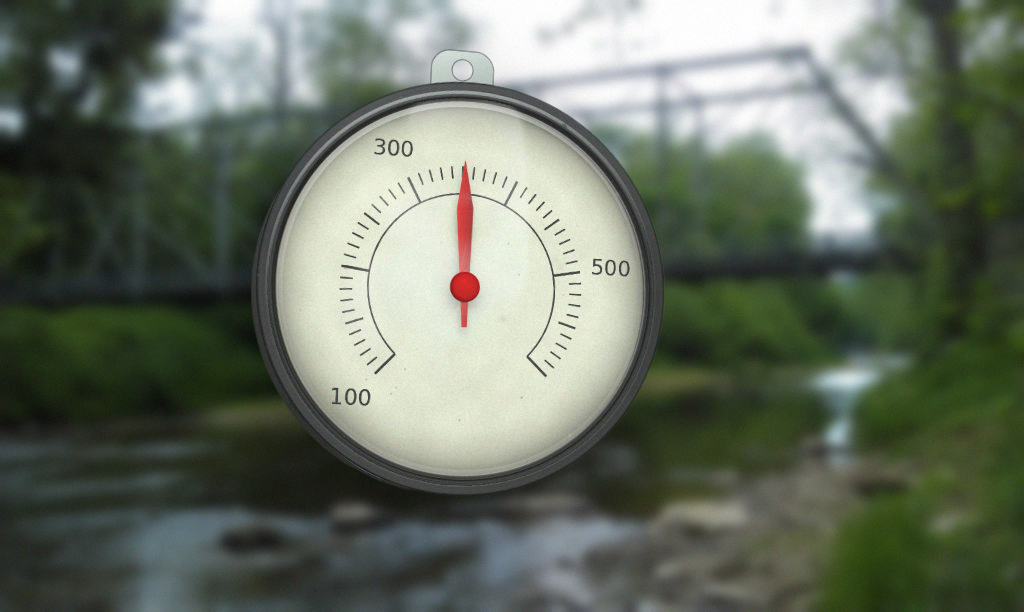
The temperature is 350,°F
